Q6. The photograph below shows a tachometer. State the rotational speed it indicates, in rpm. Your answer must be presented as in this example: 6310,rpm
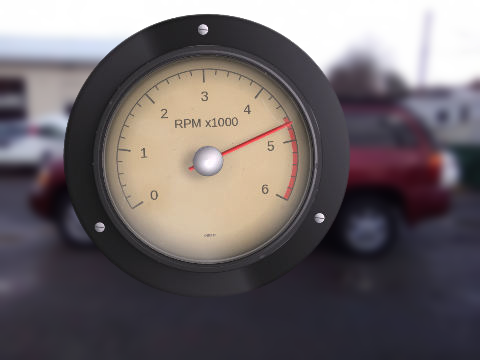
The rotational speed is 4700,rpm
